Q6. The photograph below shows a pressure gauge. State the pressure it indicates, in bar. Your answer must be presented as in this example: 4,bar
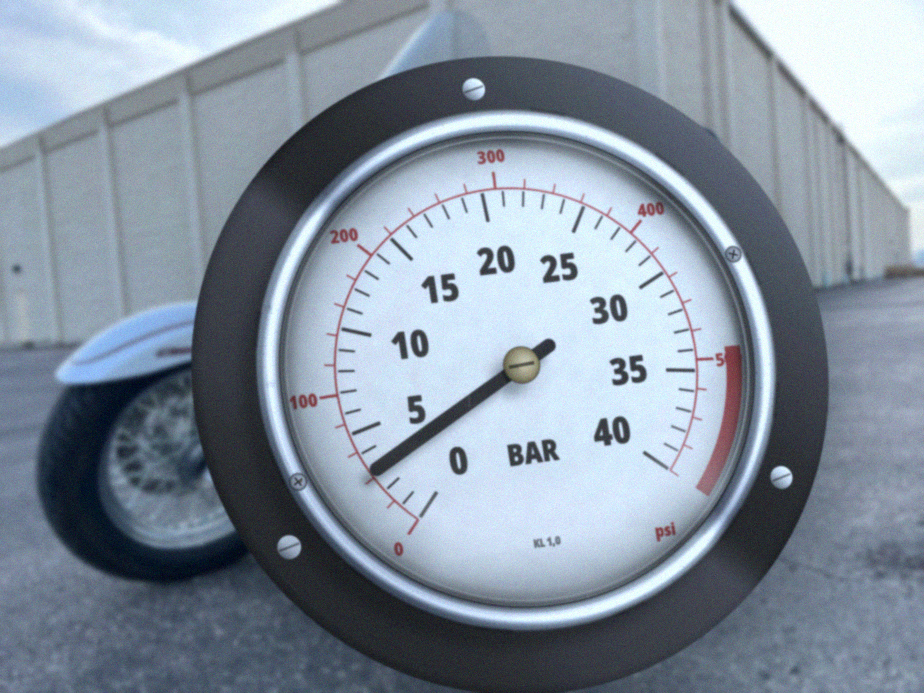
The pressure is 3,bar
